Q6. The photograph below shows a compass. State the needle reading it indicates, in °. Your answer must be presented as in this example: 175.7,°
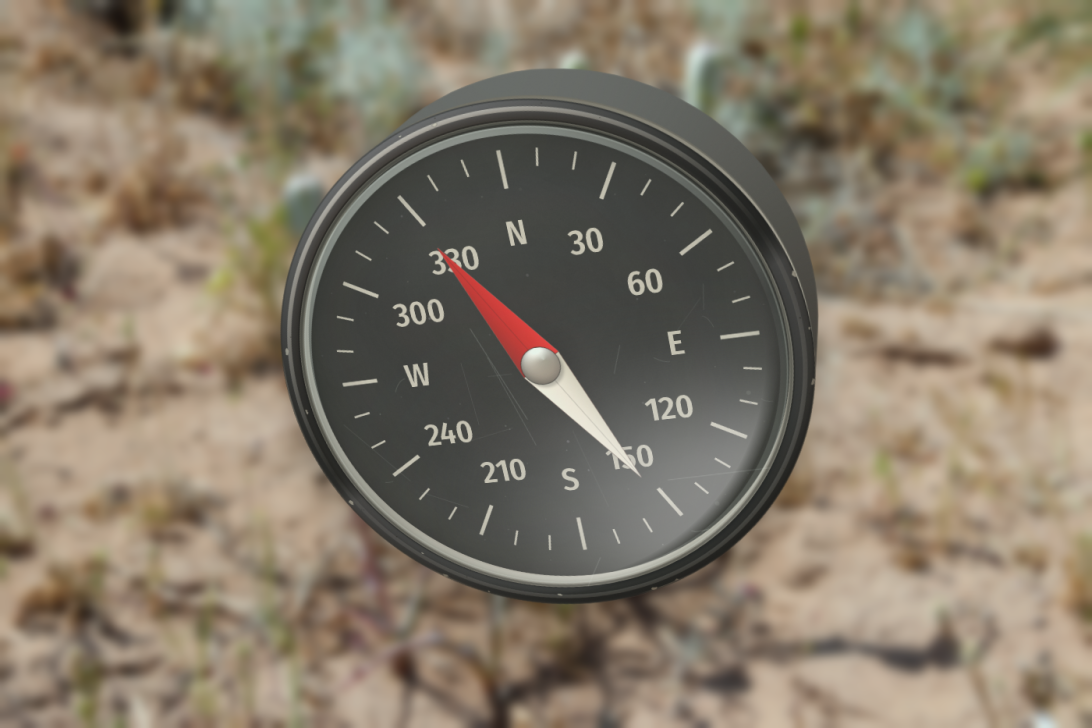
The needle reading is 330,°
